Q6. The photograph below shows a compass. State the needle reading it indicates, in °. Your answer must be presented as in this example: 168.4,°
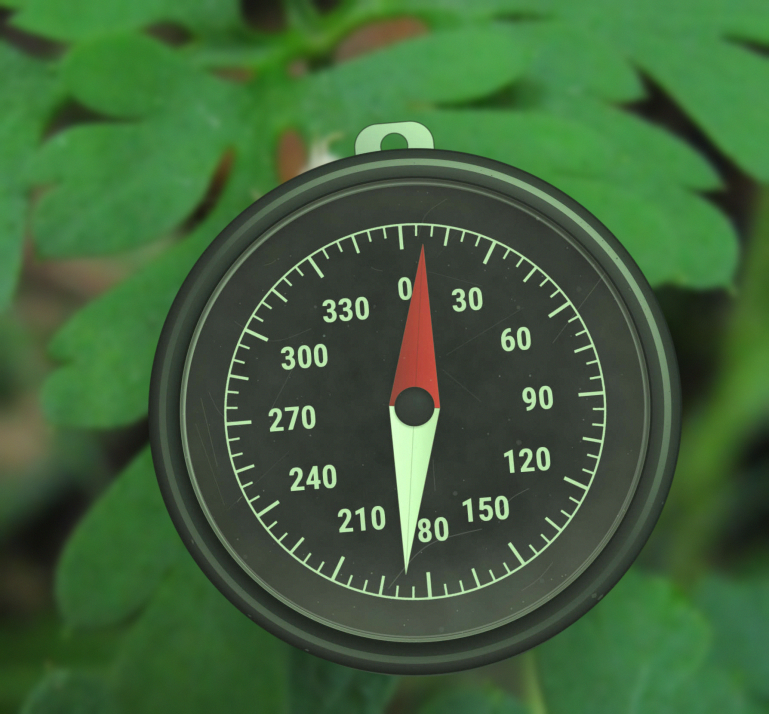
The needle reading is 7.5,°
